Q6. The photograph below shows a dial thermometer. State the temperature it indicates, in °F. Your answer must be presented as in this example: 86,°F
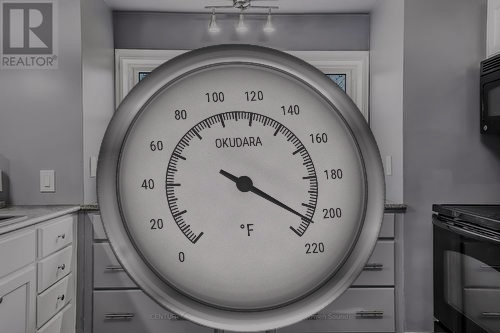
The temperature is 210,°F
